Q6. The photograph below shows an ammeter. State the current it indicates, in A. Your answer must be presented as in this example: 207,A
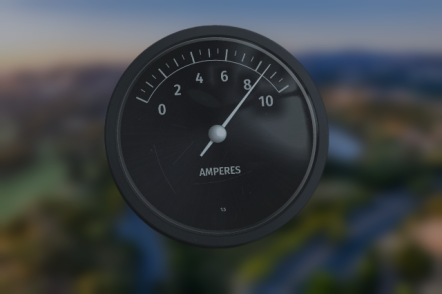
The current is 8.5,A
